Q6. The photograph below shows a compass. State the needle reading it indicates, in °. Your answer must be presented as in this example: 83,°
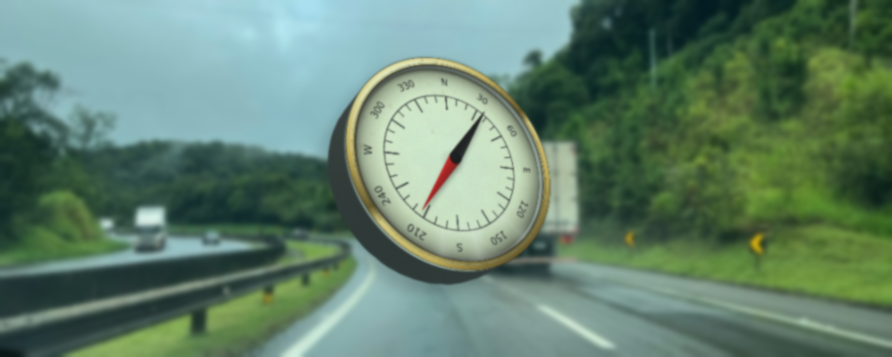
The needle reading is 215,°
